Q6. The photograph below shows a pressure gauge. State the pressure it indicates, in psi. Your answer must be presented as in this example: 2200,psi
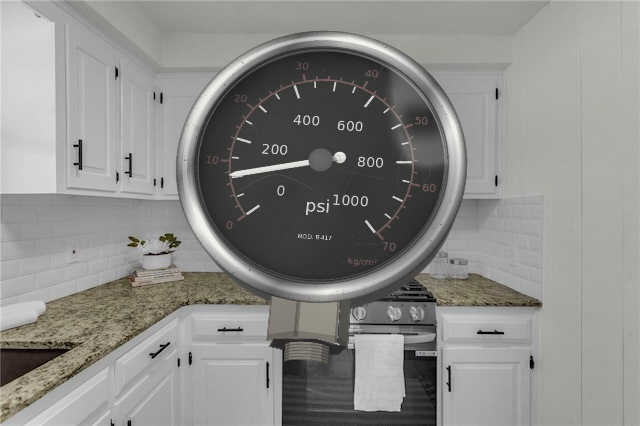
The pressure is 100,psi
